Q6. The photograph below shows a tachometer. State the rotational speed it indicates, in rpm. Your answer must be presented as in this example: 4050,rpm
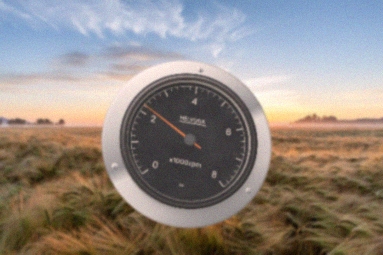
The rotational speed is 2200,rpm
